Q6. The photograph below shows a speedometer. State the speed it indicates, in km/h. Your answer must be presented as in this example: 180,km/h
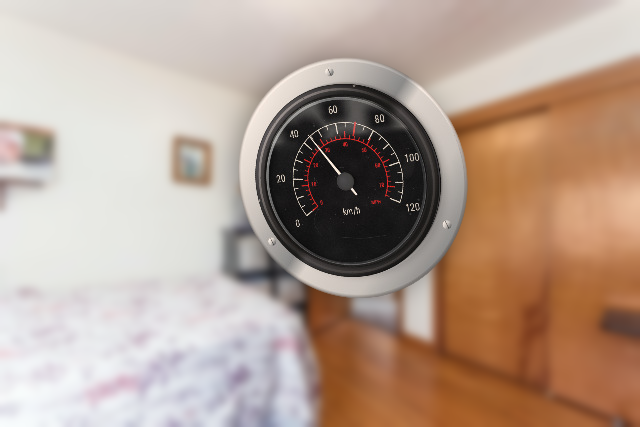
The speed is 45,km/h
